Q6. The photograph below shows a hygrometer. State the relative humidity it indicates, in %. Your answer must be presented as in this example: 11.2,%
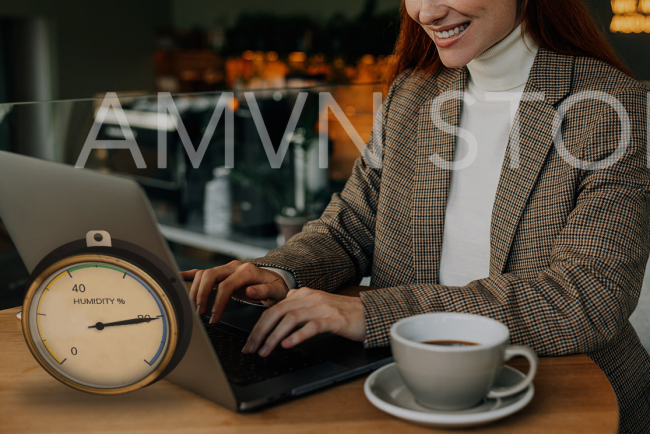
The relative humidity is 80,%
